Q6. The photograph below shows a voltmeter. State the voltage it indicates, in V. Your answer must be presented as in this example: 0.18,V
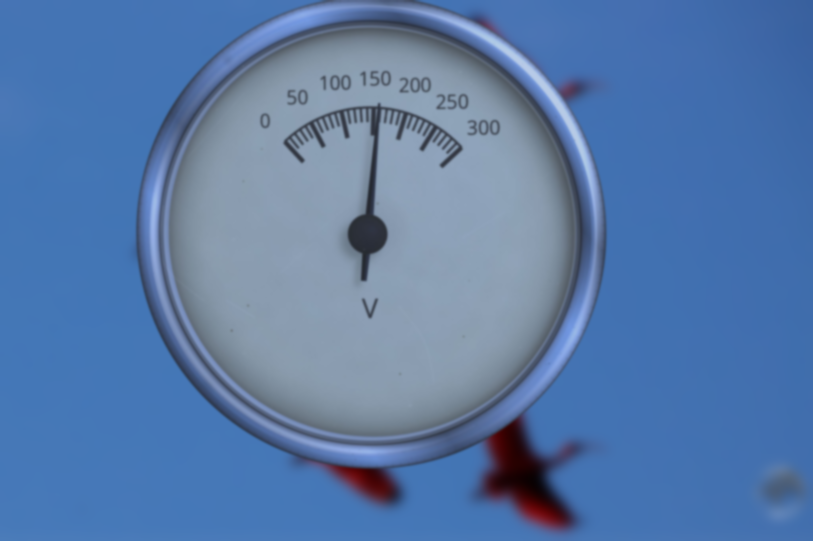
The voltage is 160,V
